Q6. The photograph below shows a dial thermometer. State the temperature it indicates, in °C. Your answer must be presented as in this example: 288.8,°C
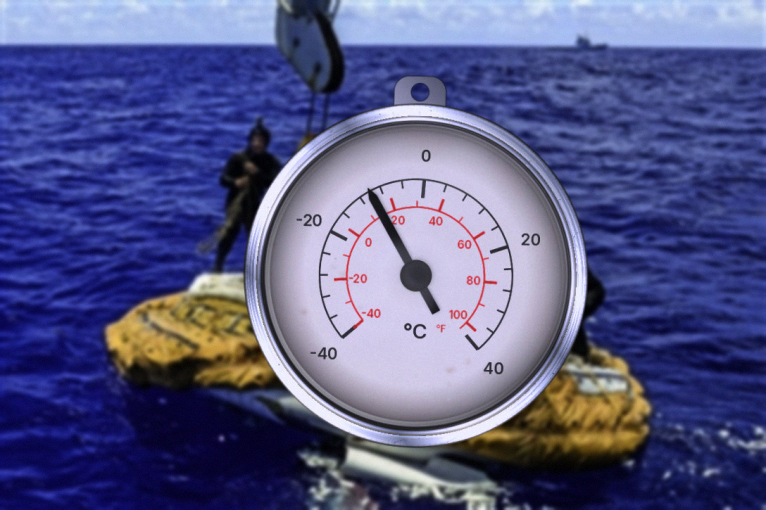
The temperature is -10,°C
